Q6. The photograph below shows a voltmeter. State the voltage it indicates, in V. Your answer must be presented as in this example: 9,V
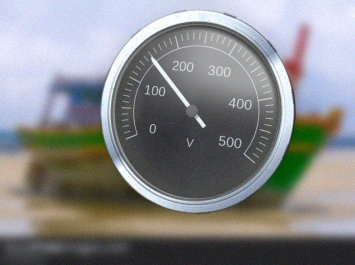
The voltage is 150,V
